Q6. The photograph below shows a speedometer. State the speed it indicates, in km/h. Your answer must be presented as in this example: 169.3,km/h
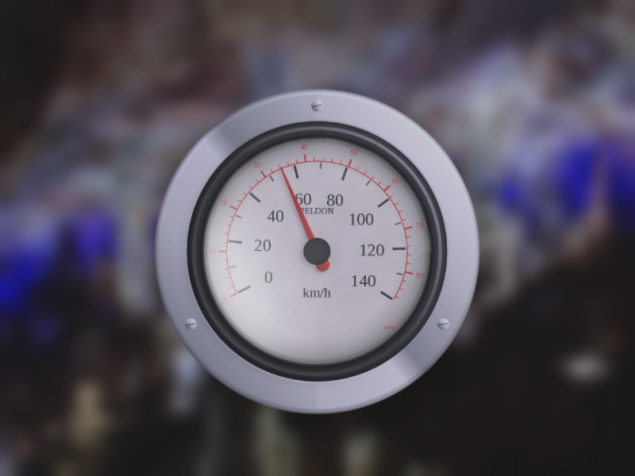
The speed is 55,km/h
